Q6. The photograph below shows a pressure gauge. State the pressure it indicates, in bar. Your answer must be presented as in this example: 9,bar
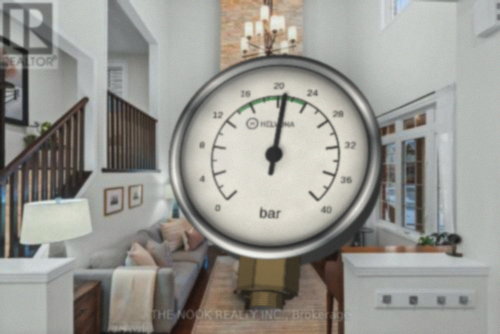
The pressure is 21,bar
